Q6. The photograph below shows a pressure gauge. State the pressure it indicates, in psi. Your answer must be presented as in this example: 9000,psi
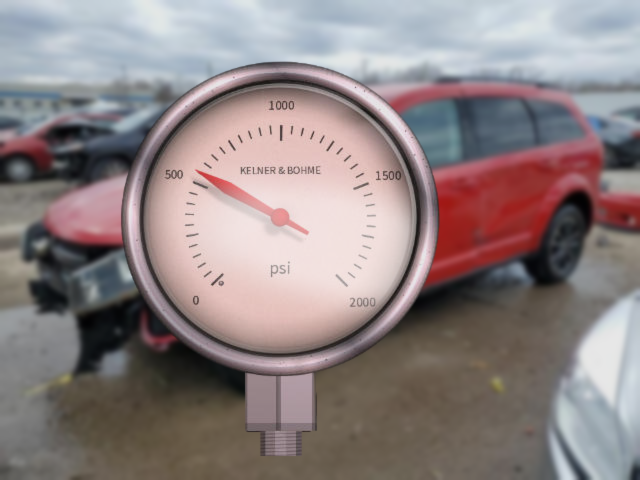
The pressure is 550,psi
